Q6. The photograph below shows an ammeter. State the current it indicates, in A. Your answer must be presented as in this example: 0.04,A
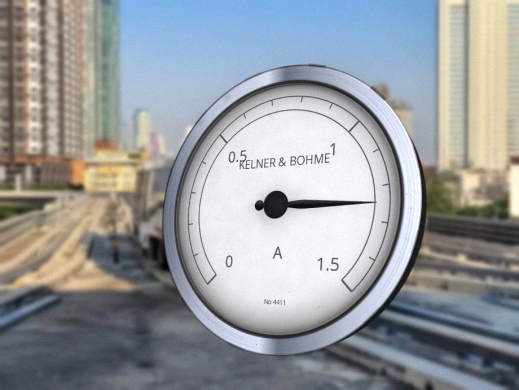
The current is 1.25,A
